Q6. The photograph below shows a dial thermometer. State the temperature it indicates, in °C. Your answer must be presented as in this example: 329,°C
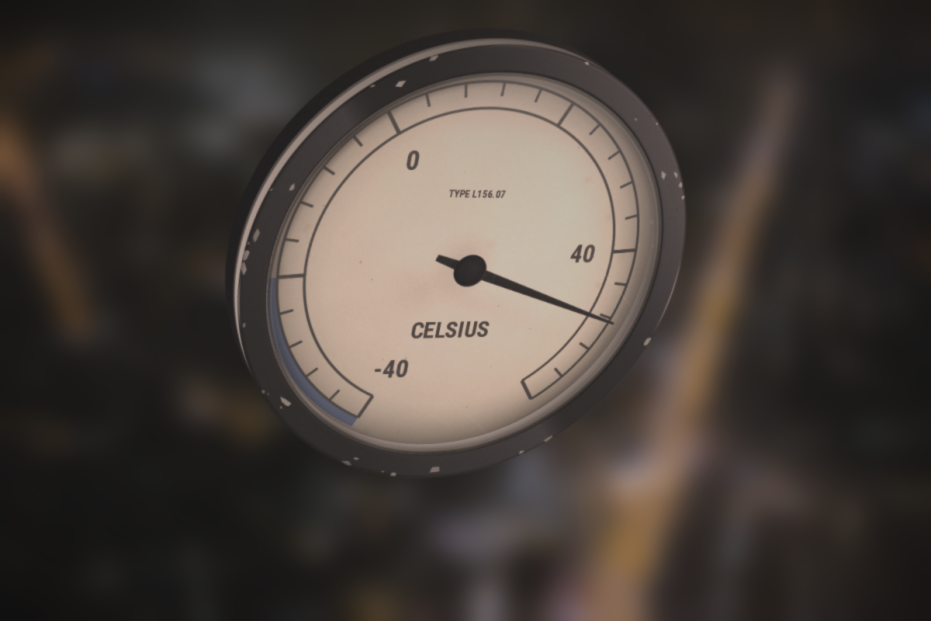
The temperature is 48,°C
